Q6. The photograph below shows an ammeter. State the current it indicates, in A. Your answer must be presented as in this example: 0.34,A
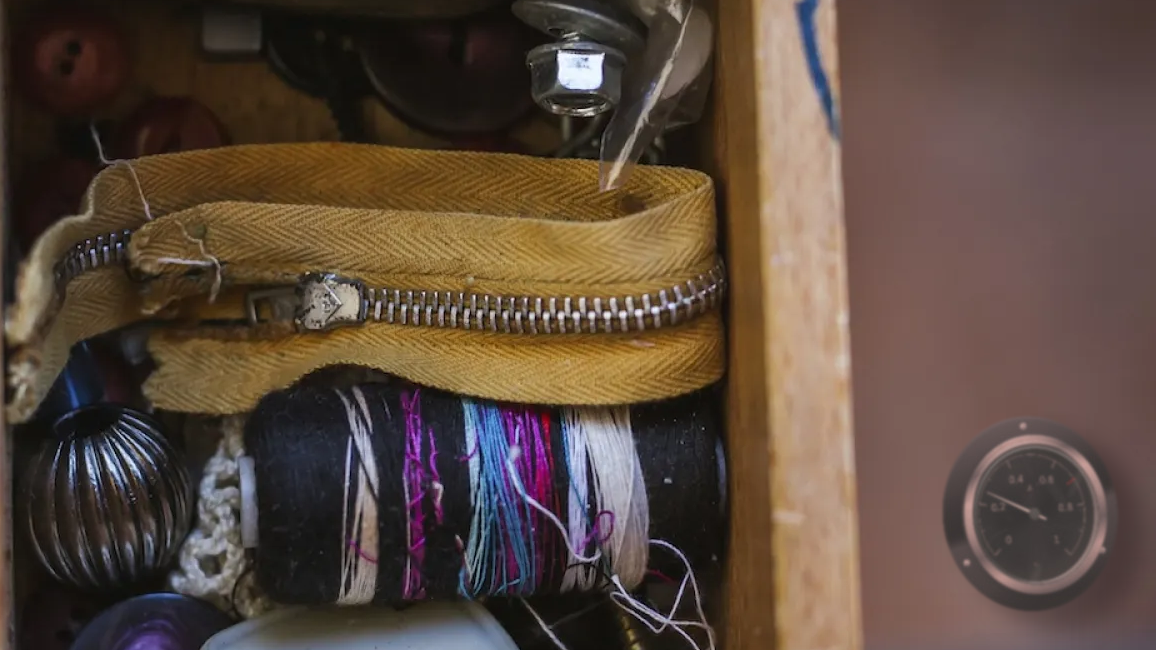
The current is 0.25,A
